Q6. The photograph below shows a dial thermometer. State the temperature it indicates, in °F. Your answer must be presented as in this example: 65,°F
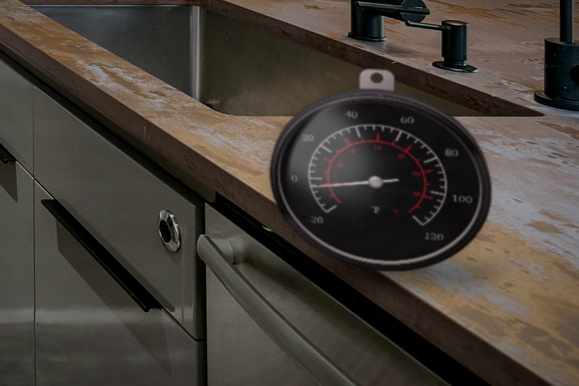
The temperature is -4,°F
